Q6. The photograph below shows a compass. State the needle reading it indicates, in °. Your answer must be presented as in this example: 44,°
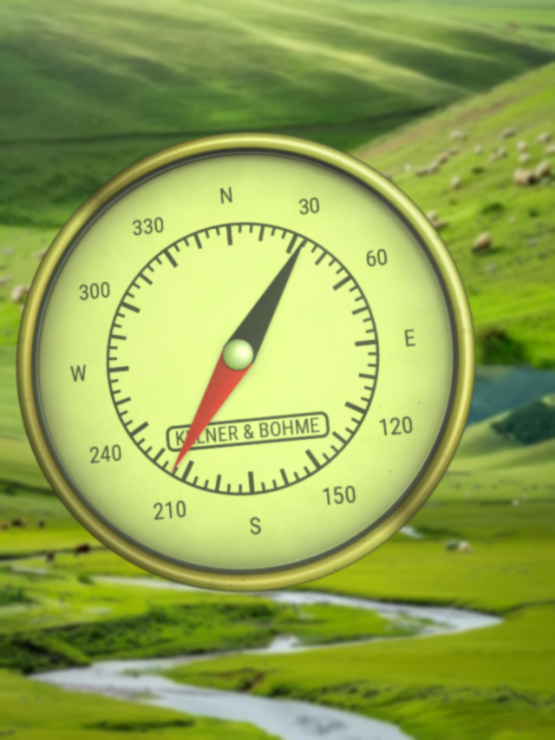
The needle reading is 215,°
